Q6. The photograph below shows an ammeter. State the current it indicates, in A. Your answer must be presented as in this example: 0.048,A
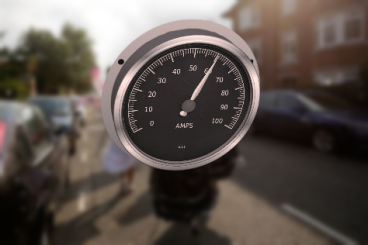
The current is 60,A
